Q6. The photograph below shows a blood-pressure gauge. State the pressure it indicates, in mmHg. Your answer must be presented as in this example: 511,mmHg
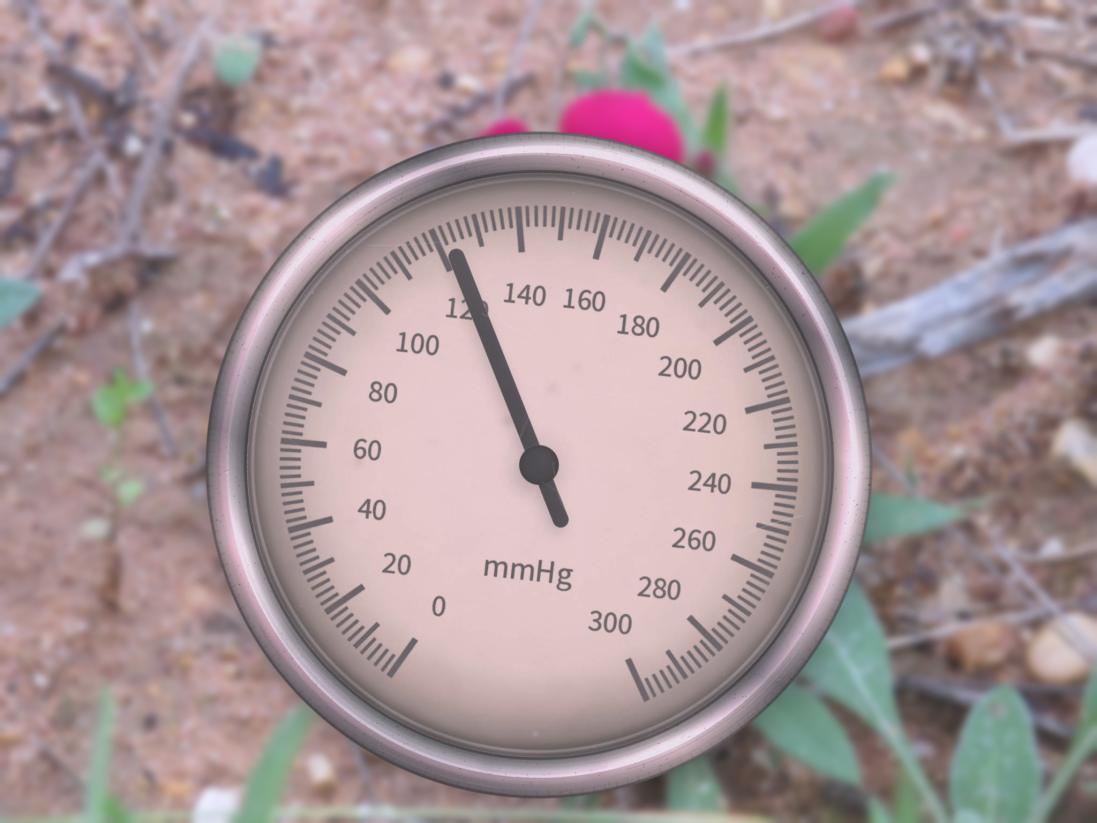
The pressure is 123,mmHg
